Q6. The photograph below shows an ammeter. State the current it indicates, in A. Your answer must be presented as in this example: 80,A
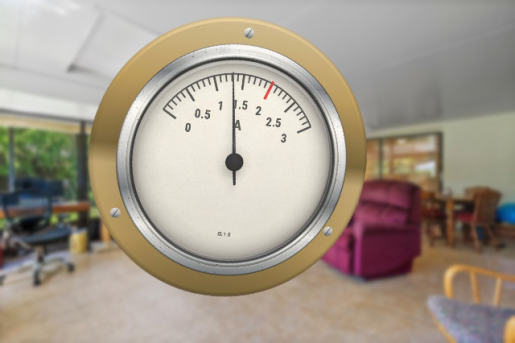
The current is 1.3,A
